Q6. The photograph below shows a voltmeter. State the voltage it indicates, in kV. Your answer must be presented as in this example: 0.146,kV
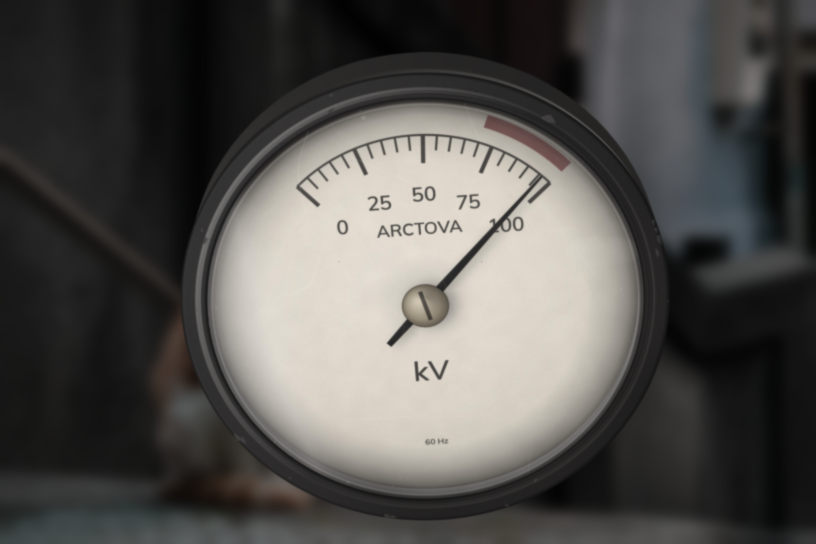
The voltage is 95,kV
